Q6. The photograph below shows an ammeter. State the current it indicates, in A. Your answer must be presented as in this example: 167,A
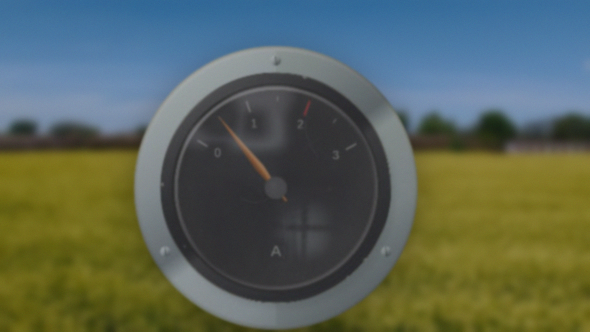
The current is 0.5,A
